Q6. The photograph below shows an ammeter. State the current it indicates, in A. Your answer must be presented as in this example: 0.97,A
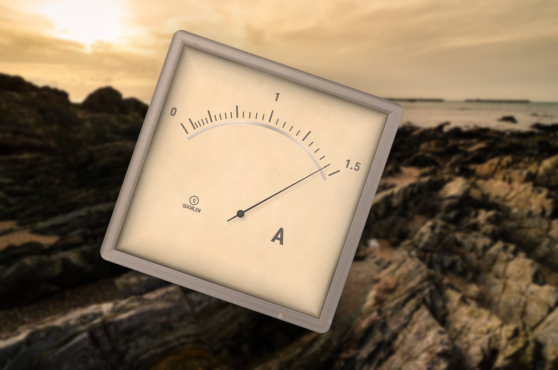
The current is 1.45,A
